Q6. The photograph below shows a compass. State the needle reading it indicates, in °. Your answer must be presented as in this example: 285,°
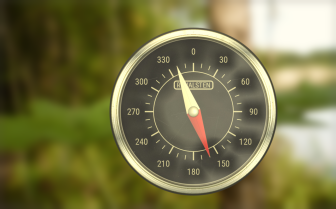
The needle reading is 160,°
